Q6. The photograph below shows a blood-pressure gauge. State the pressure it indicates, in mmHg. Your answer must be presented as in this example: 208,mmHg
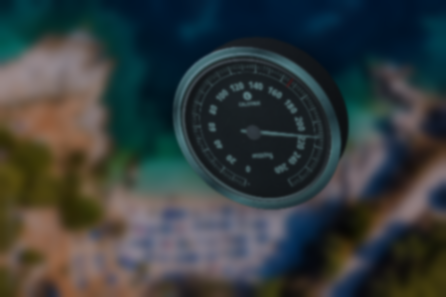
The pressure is 210,mmHg
